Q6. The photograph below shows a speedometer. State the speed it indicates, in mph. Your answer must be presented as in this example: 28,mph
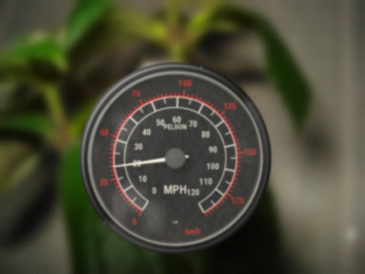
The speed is 20,mph
